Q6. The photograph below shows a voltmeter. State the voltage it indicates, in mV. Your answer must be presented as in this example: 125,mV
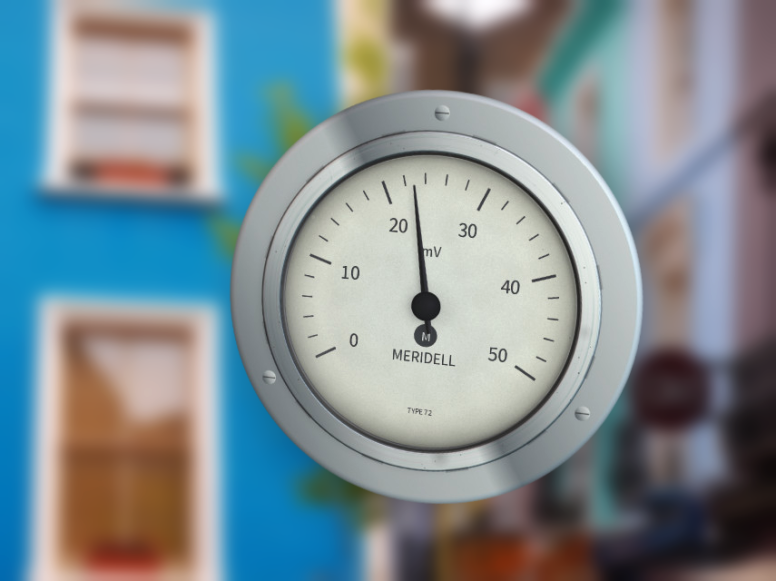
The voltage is 23,mV
